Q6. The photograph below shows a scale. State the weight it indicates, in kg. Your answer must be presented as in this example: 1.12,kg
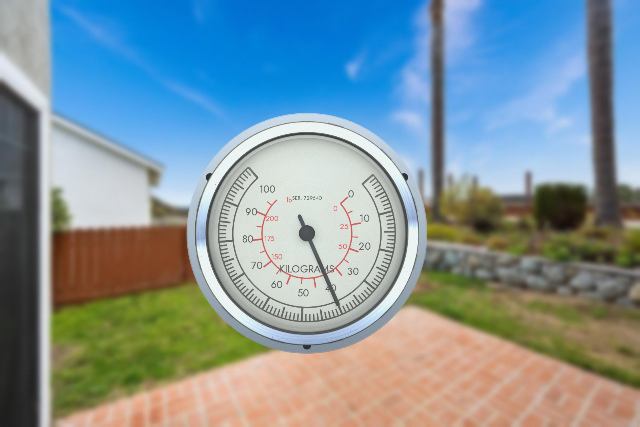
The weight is 40,kg
